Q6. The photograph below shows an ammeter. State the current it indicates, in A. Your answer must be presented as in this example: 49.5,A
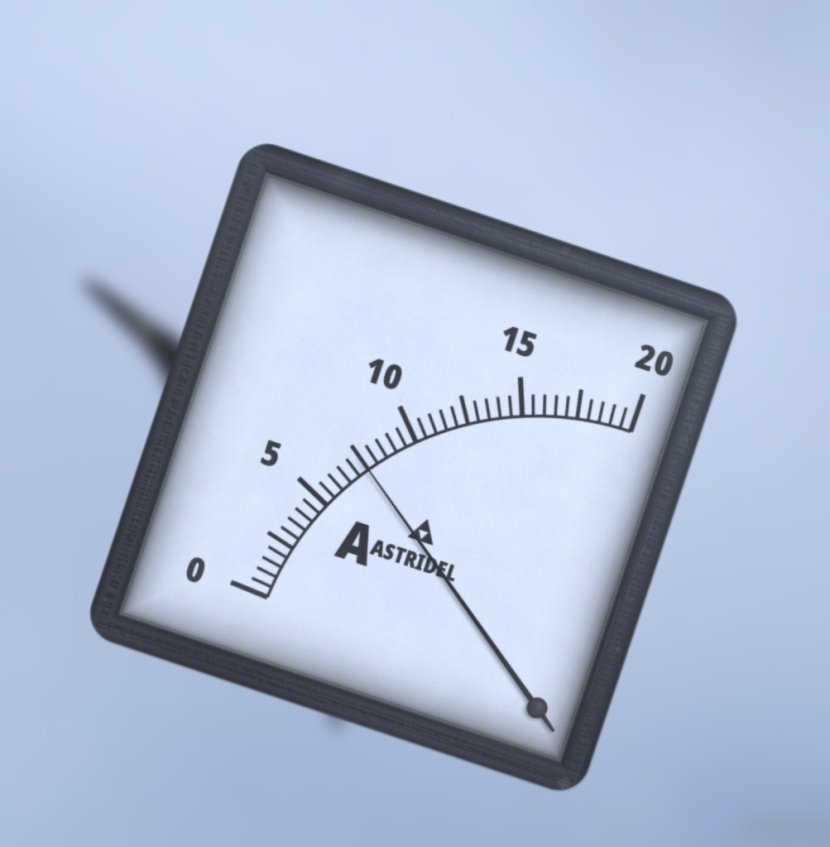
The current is 7.5,A
